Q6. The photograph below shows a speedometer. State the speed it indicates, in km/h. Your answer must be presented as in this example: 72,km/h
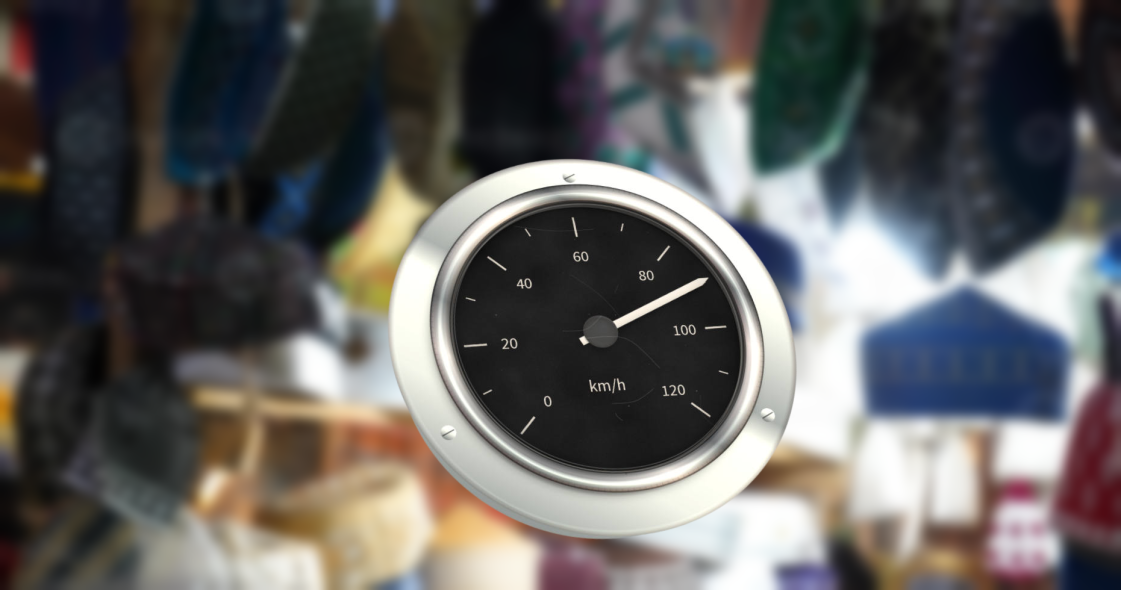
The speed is 90,km/h
